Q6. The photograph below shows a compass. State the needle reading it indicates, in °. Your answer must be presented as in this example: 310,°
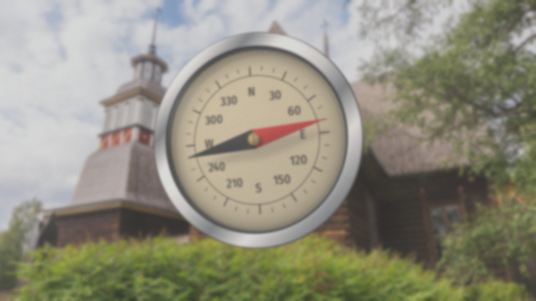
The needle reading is 80,°
